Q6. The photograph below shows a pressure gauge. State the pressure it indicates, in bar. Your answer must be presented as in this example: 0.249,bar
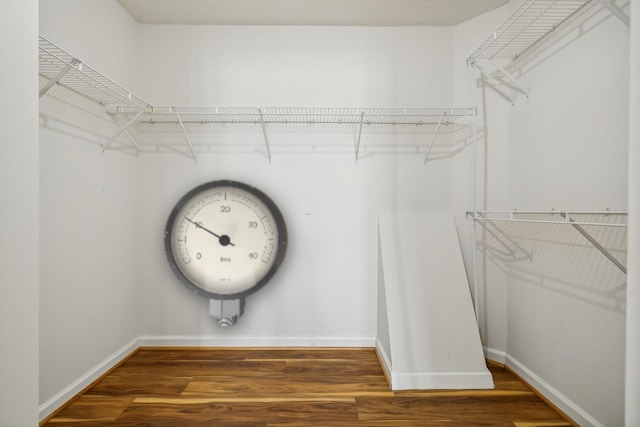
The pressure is 10,bar
